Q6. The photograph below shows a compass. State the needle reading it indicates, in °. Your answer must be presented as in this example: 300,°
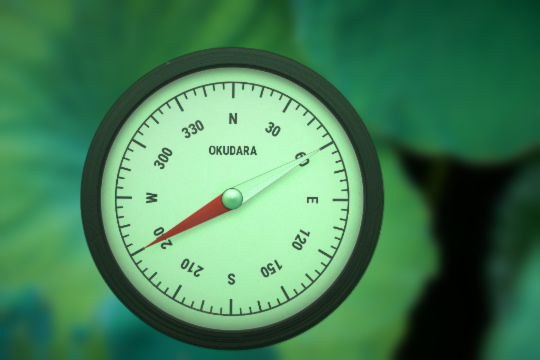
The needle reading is 240,°
